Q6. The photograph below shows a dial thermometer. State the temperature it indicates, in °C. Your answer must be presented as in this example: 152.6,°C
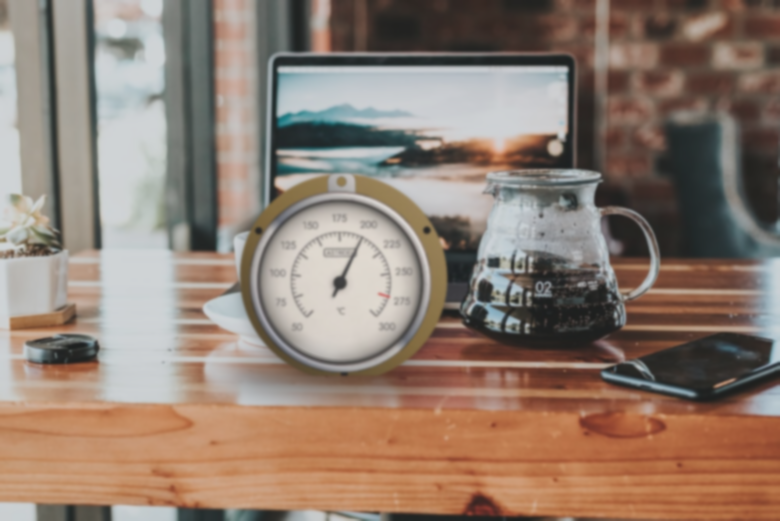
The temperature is 200,°C
